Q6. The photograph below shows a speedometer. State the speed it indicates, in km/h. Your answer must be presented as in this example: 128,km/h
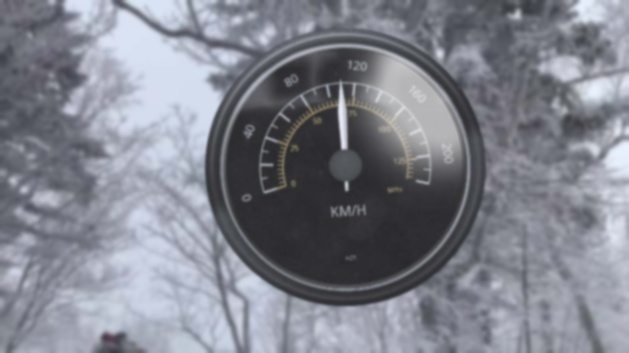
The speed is 110,km/h
